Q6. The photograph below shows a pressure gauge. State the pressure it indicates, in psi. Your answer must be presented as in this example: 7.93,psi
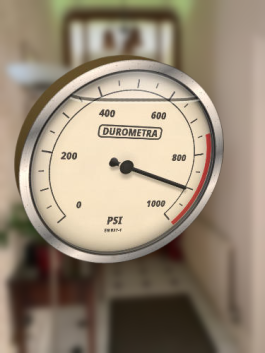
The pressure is 900,psi
